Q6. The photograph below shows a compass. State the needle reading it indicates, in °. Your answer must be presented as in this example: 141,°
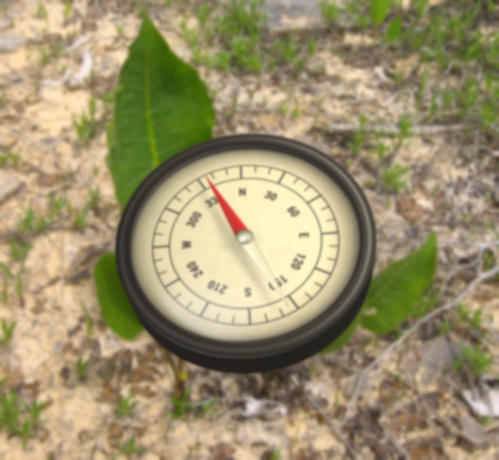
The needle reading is 335,°
